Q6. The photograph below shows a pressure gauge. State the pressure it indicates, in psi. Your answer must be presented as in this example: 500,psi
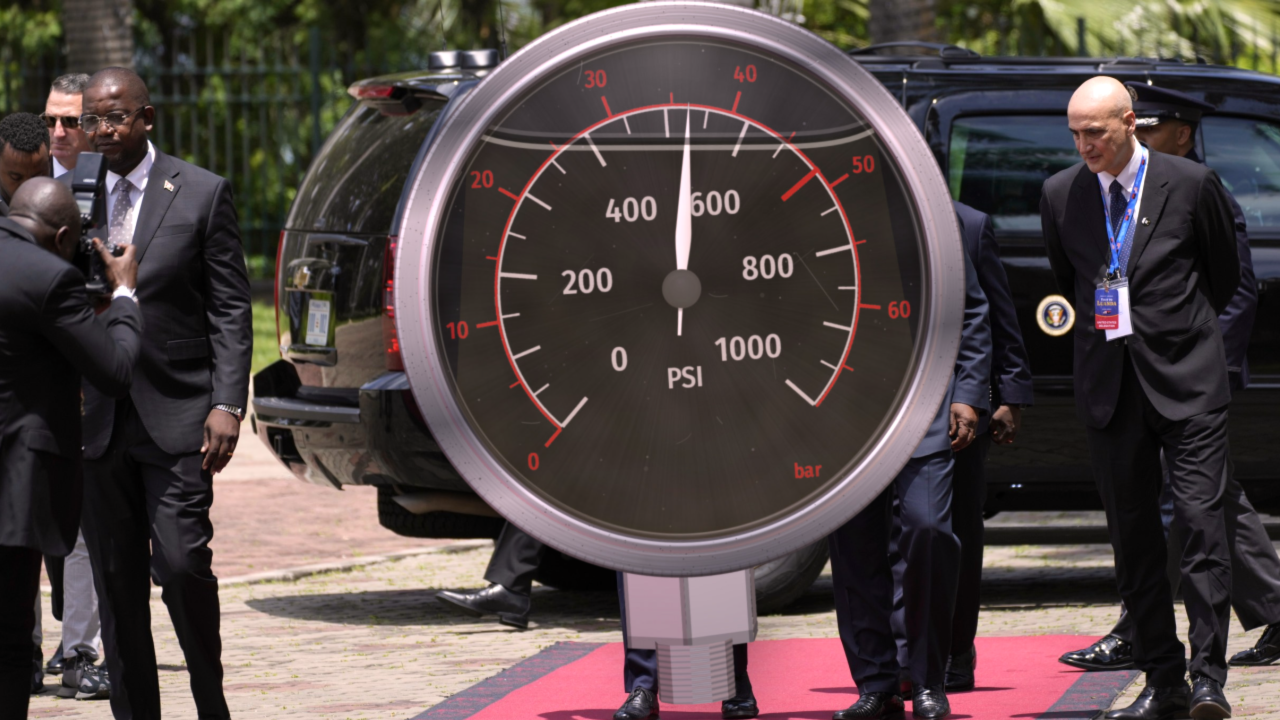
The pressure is 525,psi
